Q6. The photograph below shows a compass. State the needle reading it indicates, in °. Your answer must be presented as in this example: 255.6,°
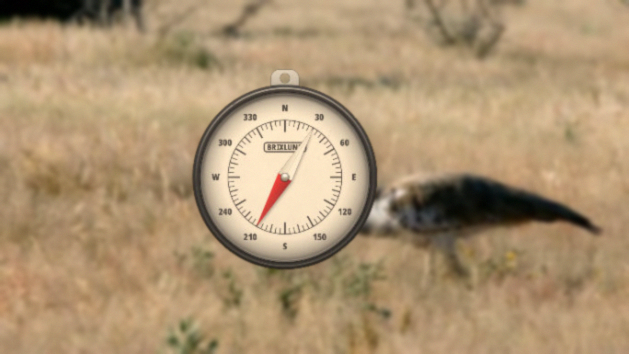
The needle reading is 210,°
